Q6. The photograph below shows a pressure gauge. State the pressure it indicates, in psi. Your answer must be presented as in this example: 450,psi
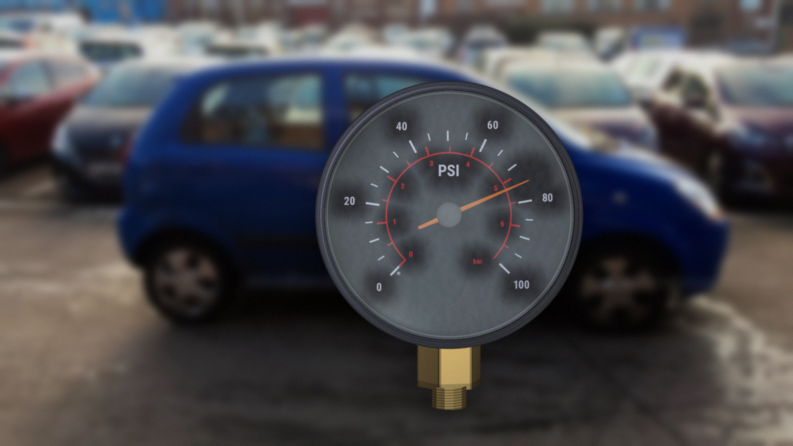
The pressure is 75,psi
